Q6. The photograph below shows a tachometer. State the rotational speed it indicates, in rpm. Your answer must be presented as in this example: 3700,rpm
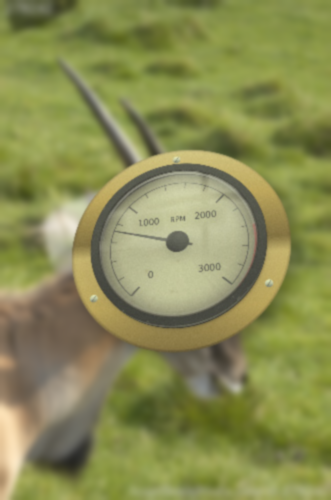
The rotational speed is 700,rpm
